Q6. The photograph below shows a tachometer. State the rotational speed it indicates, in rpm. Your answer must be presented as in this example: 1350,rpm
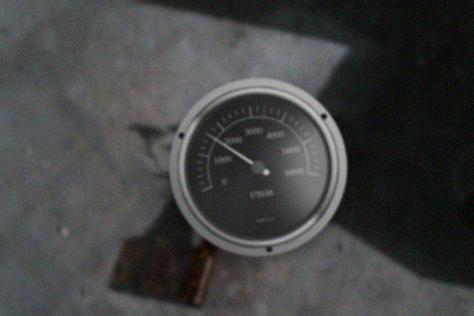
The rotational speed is 1600,rpm
